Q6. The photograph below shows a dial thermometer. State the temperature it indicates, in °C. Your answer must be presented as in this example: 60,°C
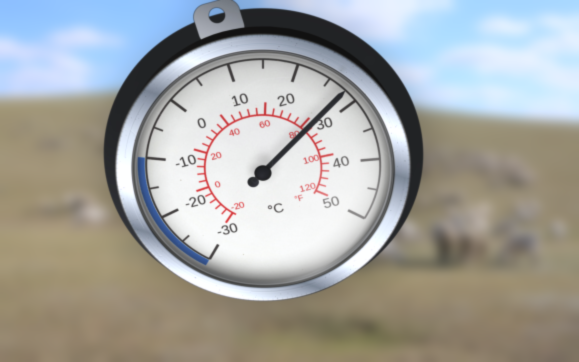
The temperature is 27.5,°C
